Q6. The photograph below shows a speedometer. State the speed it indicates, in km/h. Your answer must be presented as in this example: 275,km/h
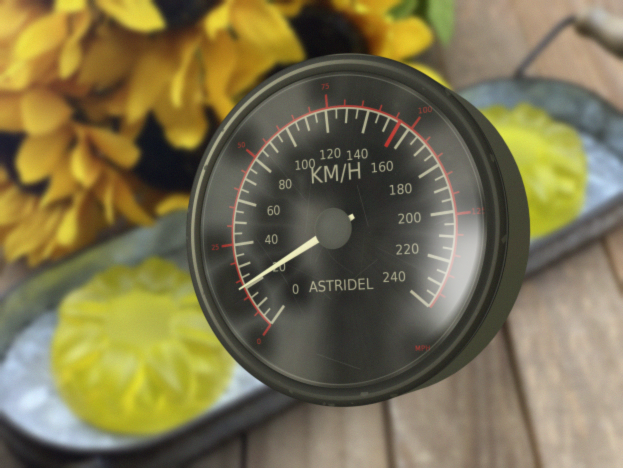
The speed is 20,km/h
